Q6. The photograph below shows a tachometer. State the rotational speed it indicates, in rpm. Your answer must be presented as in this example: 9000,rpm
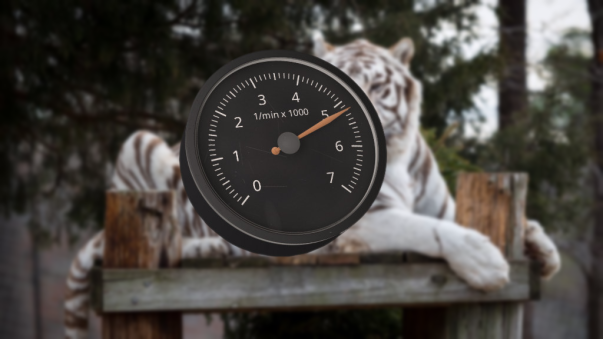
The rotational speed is 5200,rpm
